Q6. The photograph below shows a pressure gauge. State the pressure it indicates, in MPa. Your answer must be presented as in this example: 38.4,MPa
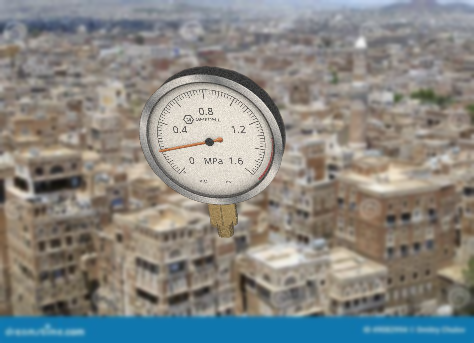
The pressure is 0.2,MPa
